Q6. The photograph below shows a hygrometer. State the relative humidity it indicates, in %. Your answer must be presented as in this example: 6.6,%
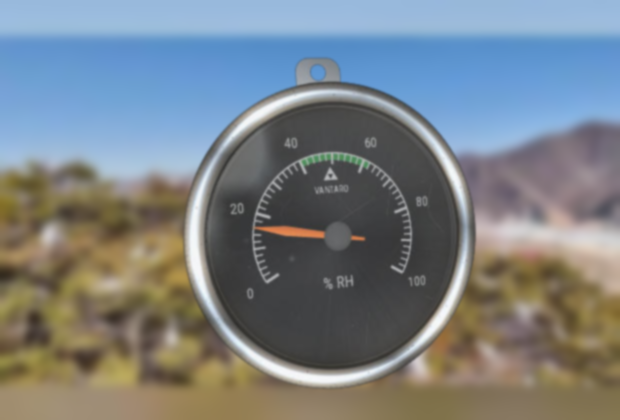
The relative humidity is 16,%
